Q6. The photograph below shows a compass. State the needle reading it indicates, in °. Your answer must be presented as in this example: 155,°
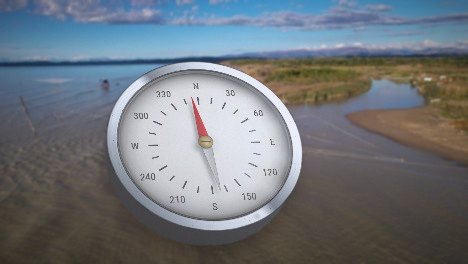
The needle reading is 352.5,°
